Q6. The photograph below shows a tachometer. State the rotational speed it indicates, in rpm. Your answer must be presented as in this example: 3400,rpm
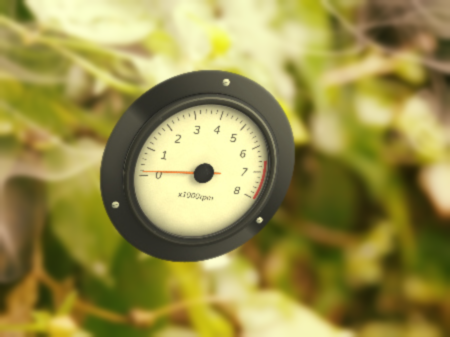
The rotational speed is 200,rpm
